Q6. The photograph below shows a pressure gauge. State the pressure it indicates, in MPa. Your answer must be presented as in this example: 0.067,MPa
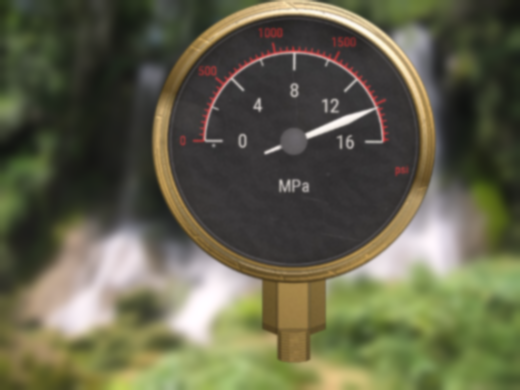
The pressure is 14,MPa
